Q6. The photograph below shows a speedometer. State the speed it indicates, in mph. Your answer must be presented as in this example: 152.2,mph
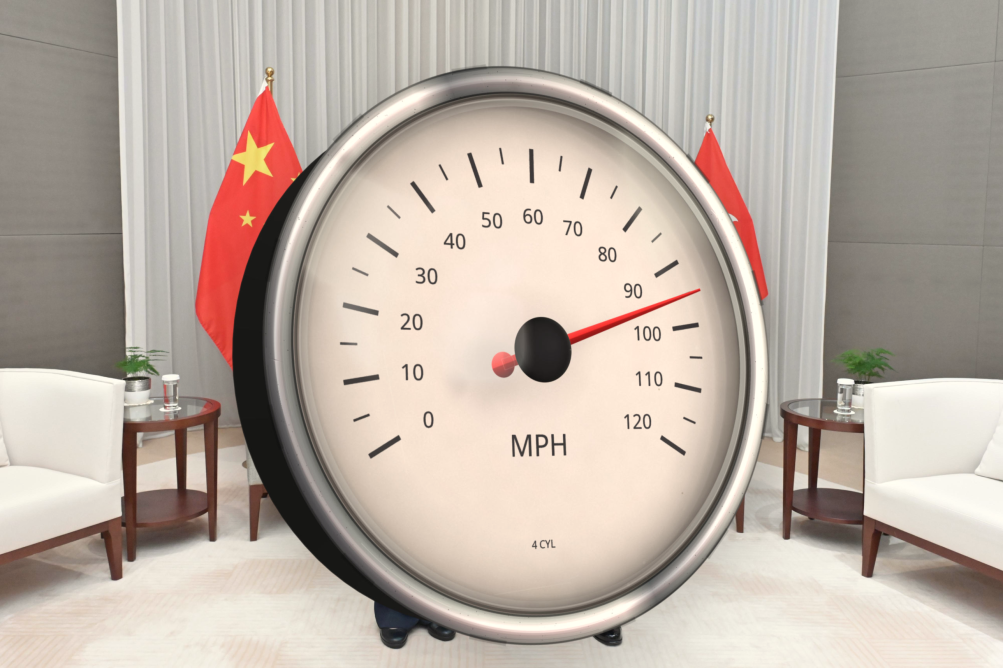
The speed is 95,mph
